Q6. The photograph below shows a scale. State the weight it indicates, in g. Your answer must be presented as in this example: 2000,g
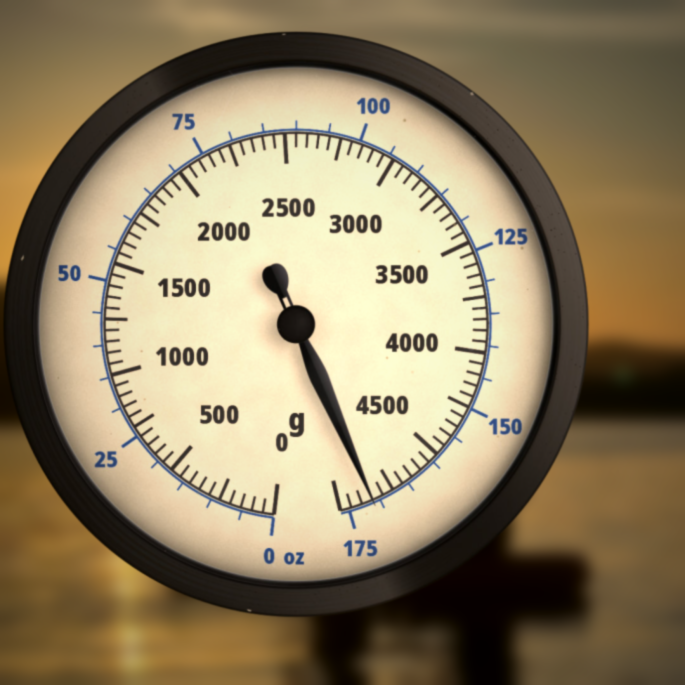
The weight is 4850,g
